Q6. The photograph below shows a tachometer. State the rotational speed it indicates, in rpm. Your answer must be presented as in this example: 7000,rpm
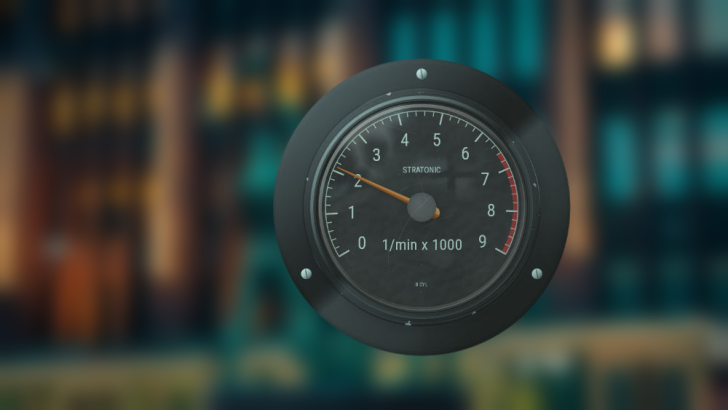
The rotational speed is 2100,rpm
